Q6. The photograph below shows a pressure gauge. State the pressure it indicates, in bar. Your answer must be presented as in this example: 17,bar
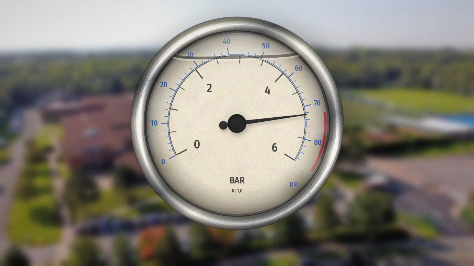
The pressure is 5,bar
